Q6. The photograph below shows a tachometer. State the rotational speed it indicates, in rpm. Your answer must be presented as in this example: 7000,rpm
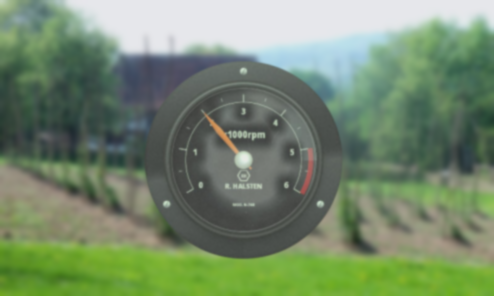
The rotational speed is 2000,rpm
